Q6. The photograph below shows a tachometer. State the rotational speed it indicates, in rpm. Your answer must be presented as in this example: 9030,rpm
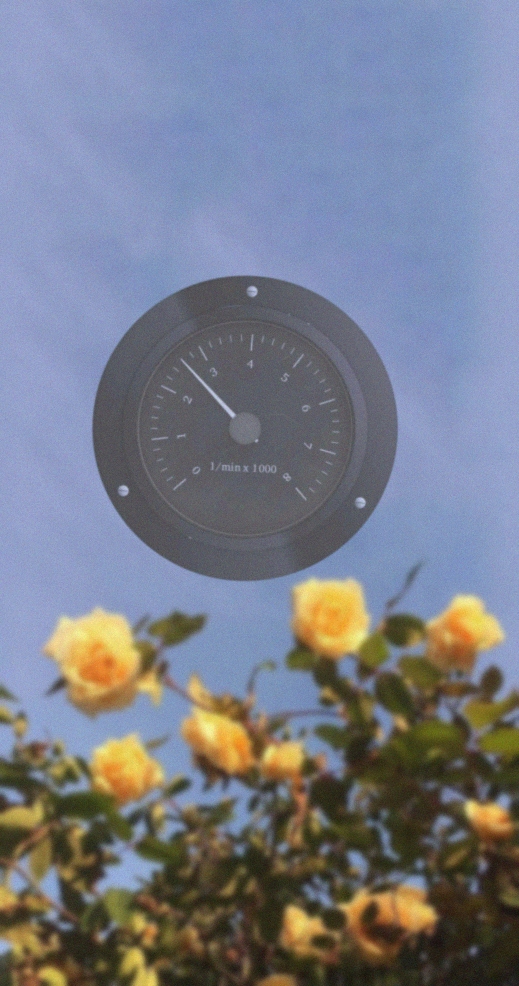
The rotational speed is 2600,rpm
